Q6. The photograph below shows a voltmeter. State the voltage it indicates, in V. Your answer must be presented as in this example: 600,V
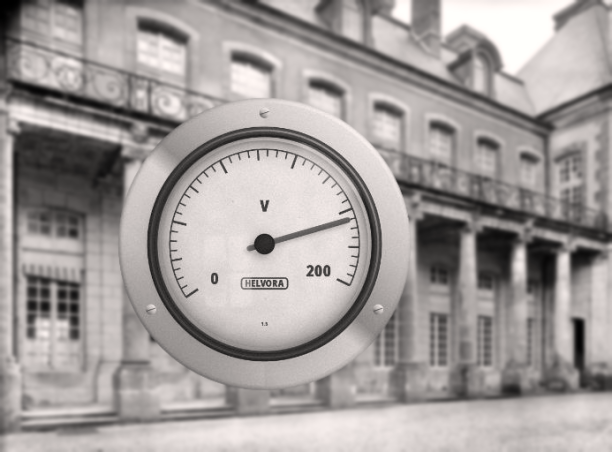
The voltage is 165,V
